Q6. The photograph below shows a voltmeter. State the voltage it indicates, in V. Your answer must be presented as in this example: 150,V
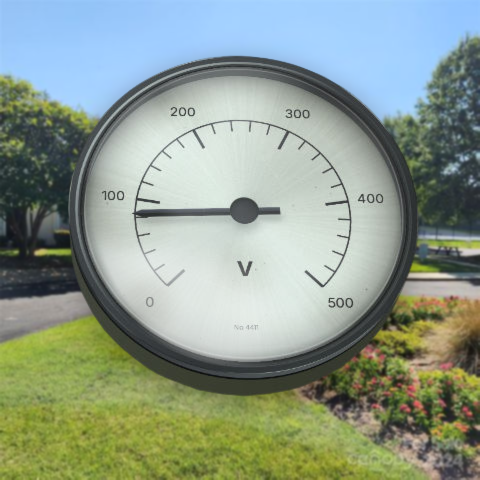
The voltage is 80,V
